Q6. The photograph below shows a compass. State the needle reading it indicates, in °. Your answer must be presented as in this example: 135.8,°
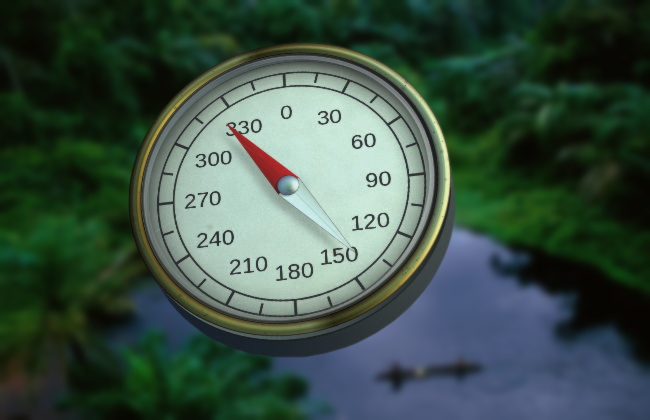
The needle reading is 322.5,°
